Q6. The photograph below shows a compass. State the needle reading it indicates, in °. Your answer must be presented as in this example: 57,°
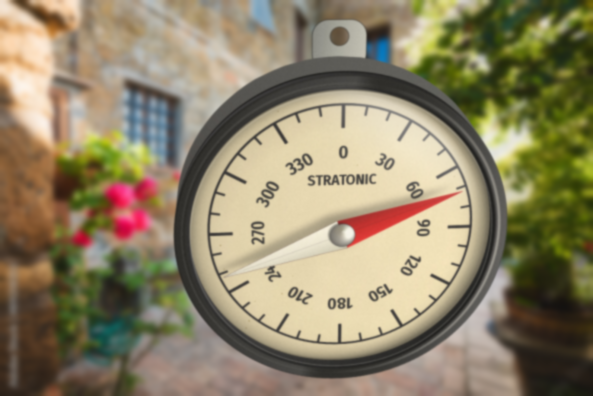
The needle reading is 70,°
